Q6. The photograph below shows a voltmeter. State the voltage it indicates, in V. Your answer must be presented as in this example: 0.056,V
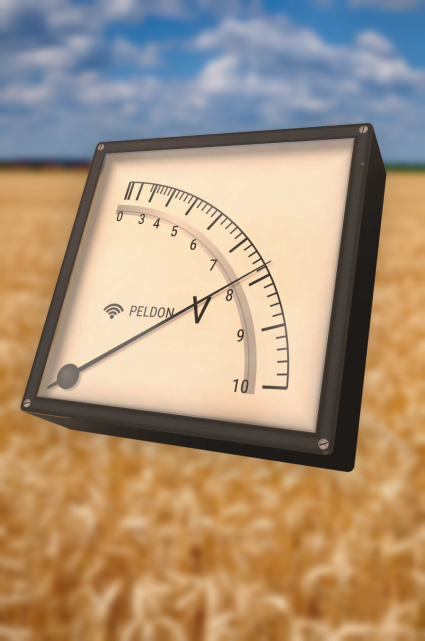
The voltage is 7.8,V
